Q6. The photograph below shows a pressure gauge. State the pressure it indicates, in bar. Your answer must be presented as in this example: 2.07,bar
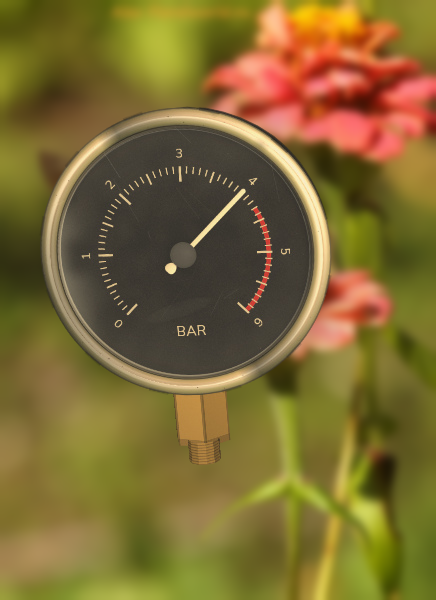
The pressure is 4,bar
